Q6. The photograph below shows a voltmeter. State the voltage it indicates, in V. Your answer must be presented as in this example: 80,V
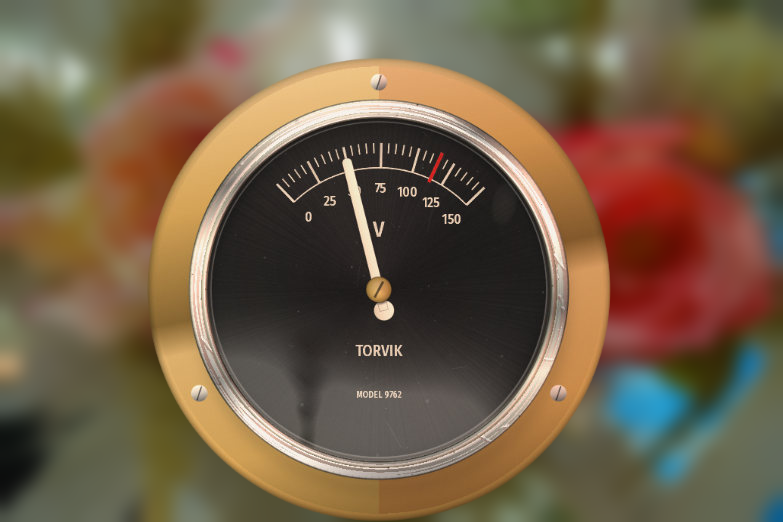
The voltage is 50,V
